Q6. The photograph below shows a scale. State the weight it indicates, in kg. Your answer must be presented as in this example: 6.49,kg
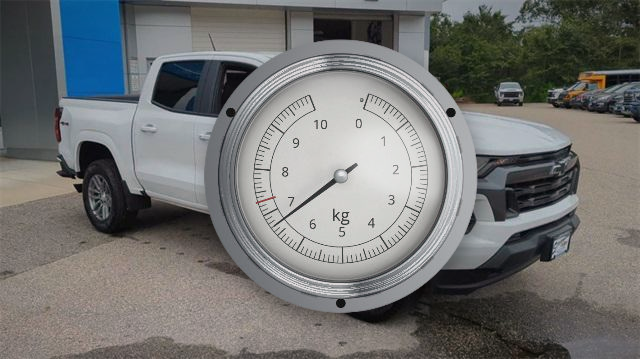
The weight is 6.7,kg
